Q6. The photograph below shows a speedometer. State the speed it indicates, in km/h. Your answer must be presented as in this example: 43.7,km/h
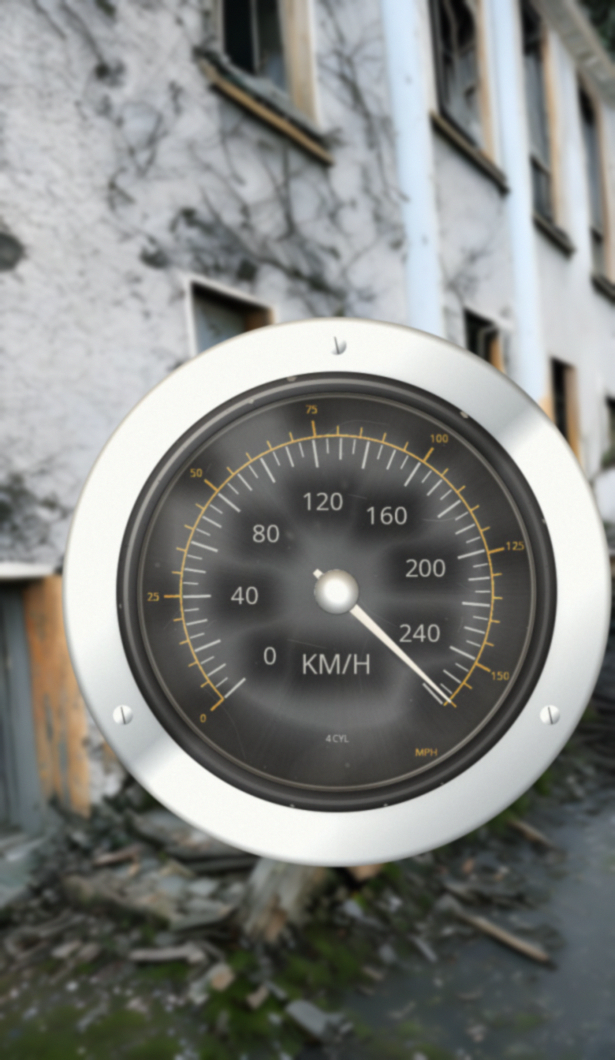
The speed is 257.5,km/h
